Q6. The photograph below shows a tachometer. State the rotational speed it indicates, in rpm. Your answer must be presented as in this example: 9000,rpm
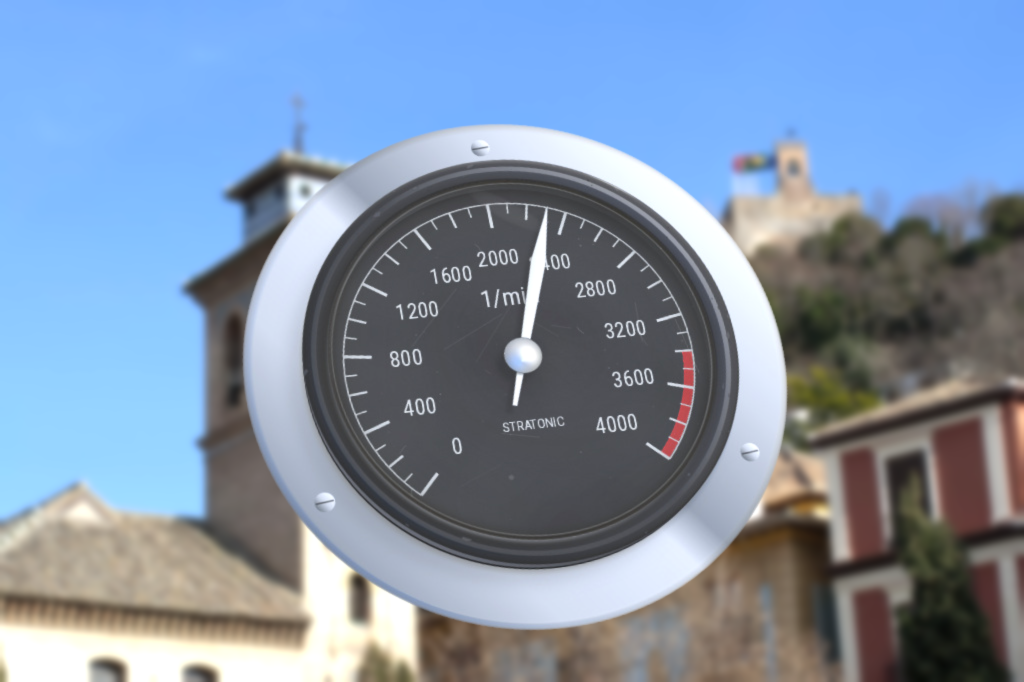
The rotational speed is 2300,rpm
